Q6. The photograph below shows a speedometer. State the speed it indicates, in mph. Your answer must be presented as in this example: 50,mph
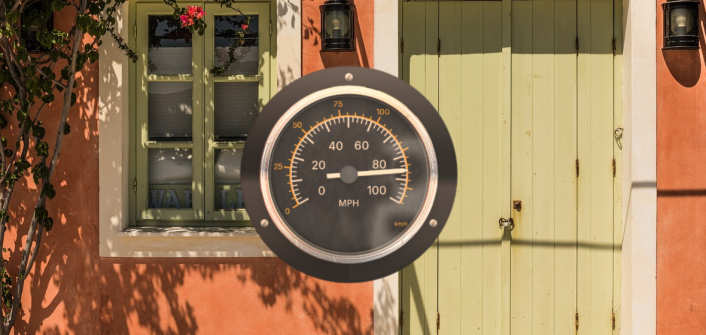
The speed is 86,mph
